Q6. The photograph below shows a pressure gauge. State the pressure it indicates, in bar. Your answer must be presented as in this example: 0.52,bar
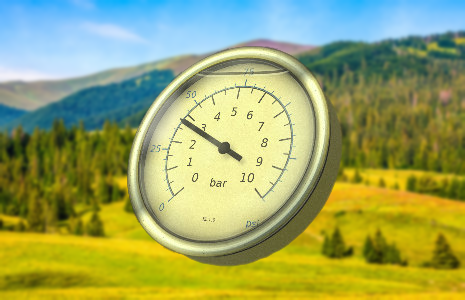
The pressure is 2.75,bar
